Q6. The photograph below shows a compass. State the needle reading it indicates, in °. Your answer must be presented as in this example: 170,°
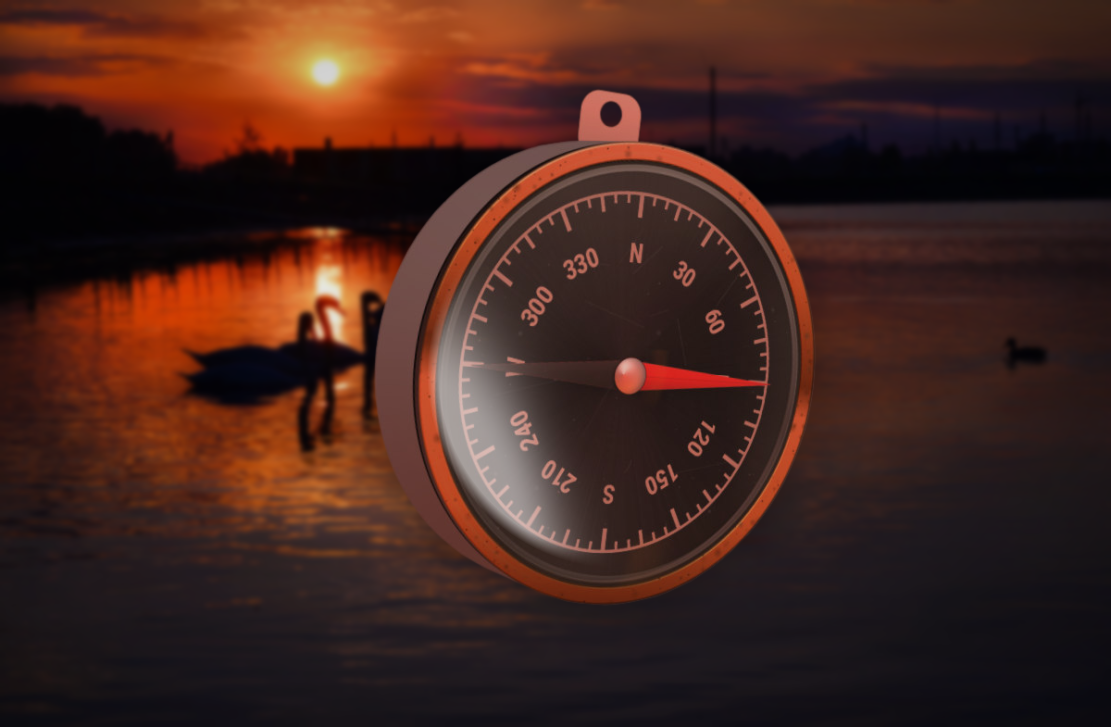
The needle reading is 90,°
